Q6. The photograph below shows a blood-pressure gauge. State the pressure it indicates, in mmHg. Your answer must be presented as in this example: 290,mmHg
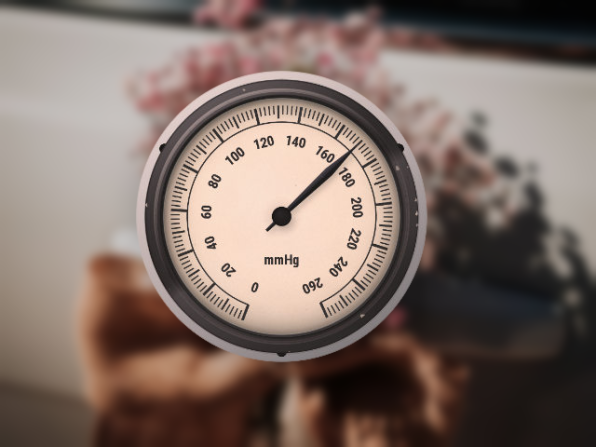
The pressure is 170,mmHg
